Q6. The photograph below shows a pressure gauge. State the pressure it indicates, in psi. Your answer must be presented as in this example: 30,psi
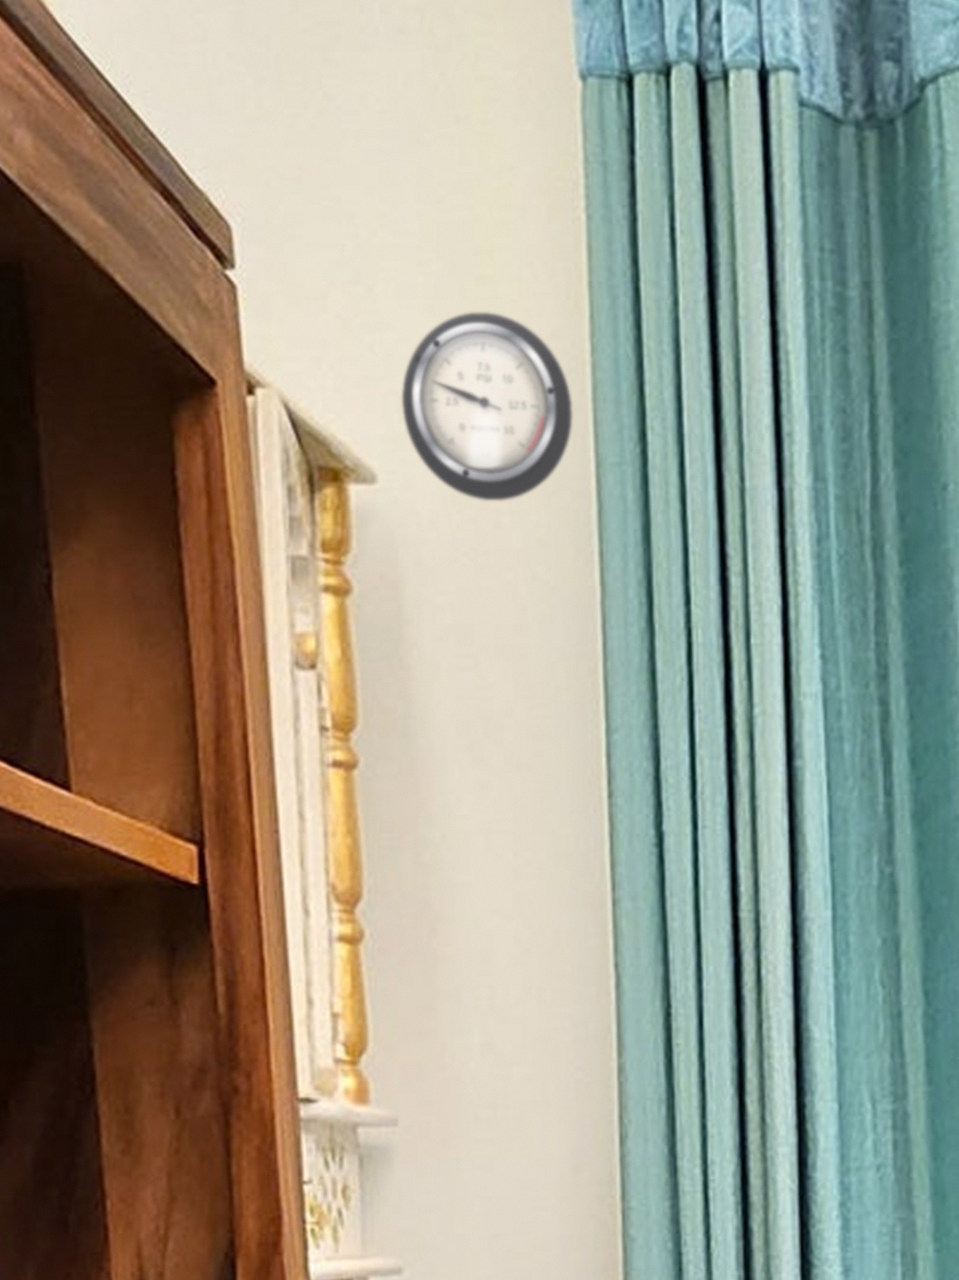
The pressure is 3.5,psi
